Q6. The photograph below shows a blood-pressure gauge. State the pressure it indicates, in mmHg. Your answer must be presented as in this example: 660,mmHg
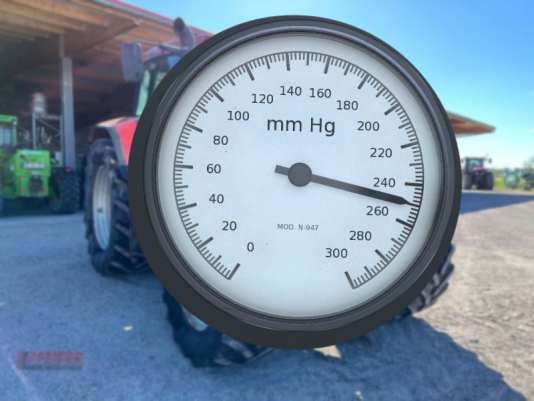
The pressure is 250,mmHg
